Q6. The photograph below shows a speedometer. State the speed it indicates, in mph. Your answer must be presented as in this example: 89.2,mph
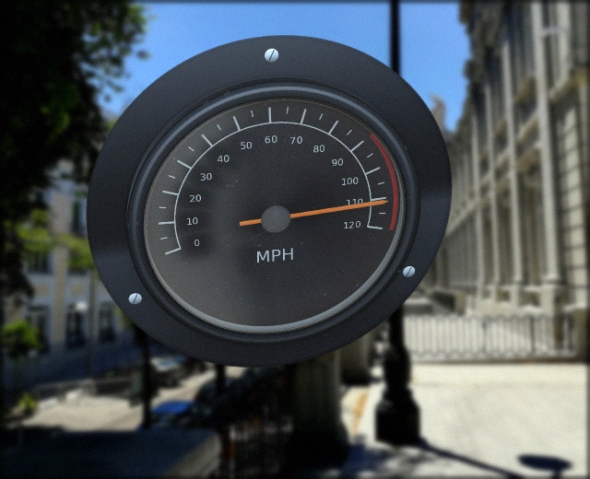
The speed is 110,mph
